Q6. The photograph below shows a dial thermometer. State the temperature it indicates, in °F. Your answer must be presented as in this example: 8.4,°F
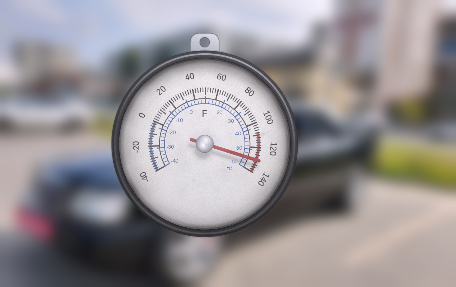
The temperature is 130,°F
